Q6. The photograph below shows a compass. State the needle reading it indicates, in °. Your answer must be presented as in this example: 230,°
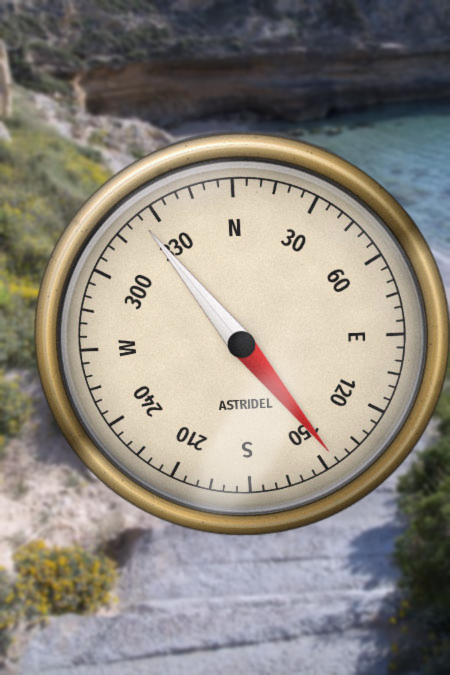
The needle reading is 145,°
